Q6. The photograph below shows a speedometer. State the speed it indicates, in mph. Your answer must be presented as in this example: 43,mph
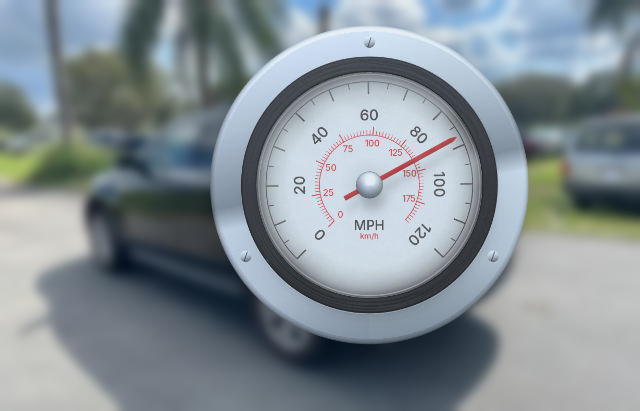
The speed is 87.5,mph
